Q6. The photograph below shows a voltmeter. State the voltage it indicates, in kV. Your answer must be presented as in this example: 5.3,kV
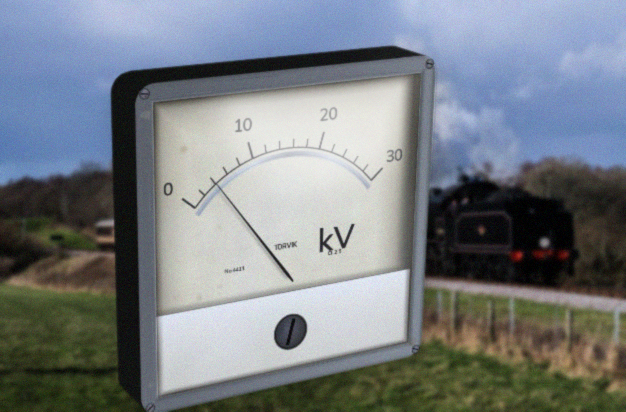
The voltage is 4,kV
